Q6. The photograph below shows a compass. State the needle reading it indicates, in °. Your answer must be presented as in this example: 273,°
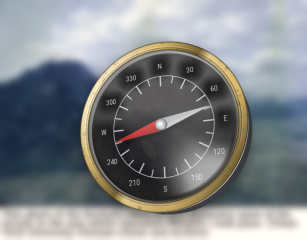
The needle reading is 255,°
